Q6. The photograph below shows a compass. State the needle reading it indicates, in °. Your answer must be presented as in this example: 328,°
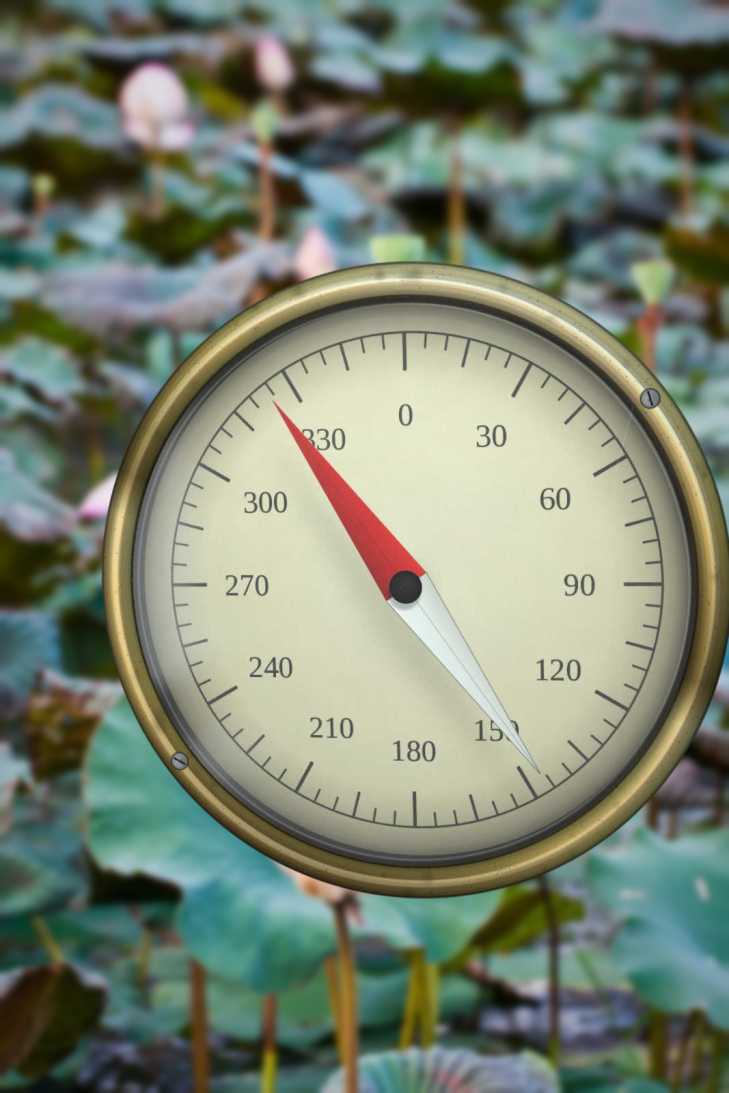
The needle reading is 325,°
